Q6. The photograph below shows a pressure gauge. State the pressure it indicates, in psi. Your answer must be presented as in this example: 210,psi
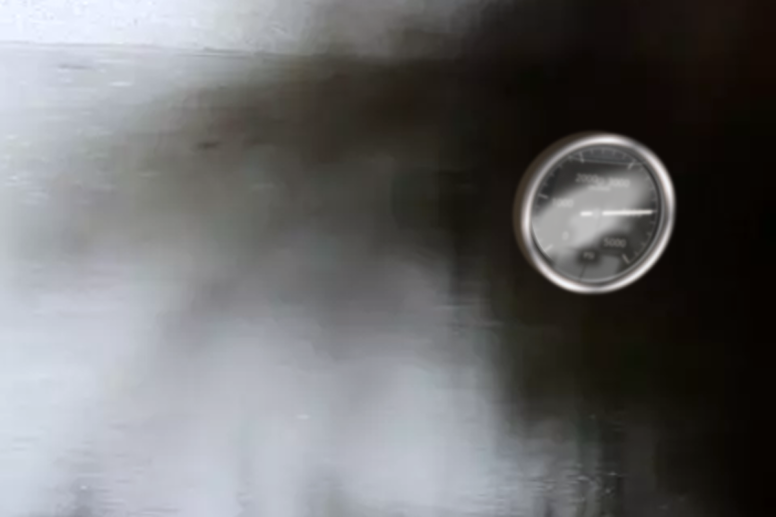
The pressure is 4000,psi
